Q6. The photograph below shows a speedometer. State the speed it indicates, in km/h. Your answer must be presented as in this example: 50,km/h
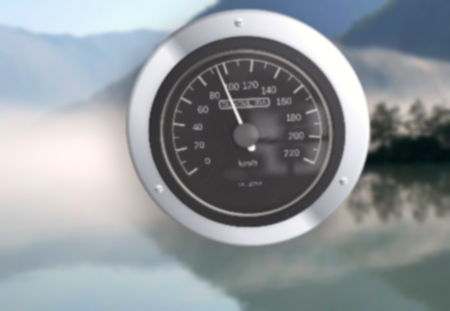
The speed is 95,km/h
